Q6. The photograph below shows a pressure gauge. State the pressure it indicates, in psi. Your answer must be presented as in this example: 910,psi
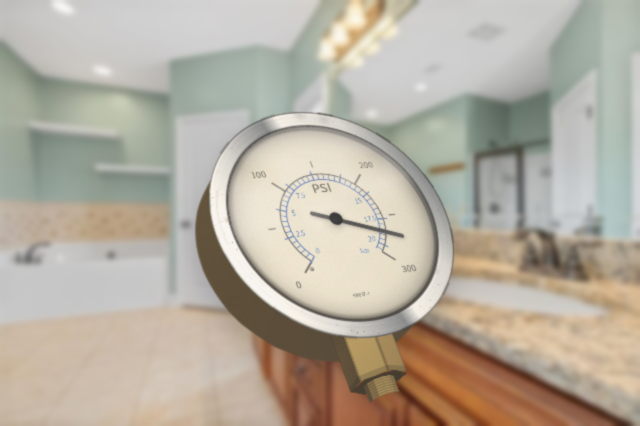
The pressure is 275,psi
